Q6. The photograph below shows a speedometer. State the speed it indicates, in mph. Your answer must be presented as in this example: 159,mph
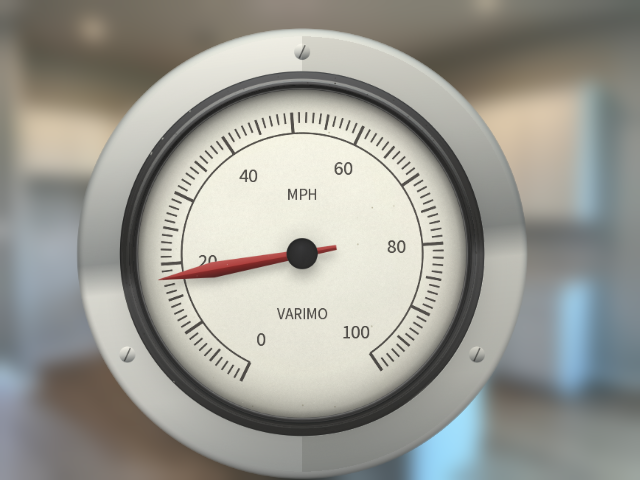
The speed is 18,mph
